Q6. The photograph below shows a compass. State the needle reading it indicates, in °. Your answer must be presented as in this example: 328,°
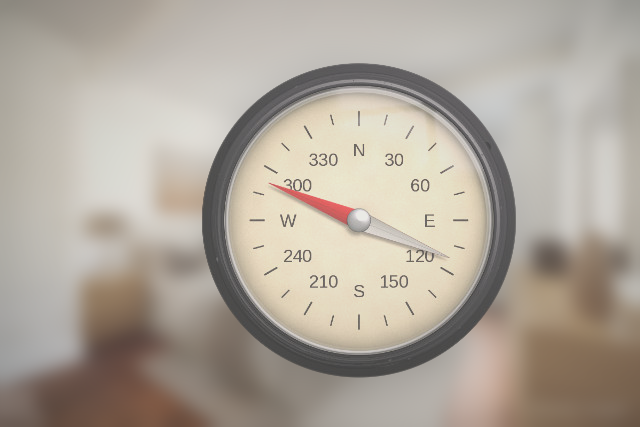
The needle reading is 292.5,°
